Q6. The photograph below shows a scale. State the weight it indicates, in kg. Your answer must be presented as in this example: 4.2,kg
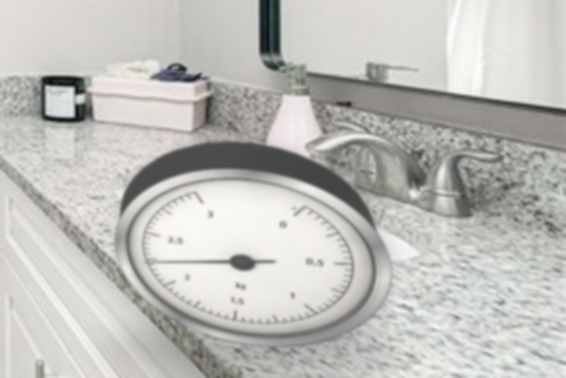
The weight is 2.25,kg
